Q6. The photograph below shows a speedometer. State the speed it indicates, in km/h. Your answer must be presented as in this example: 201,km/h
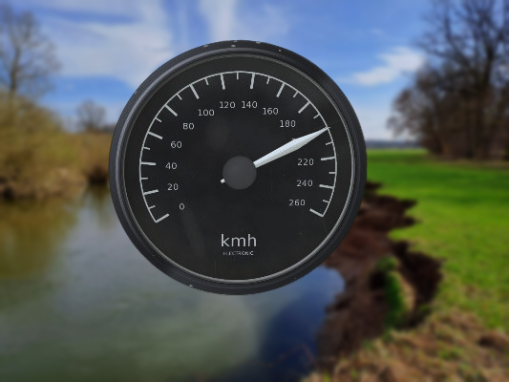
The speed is 200,km/h
